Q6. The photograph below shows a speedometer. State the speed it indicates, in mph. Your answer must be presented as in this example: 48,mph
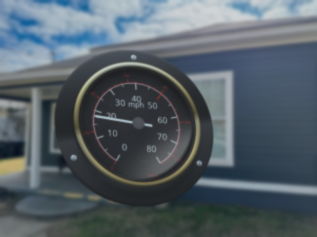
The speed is 17.5,mph
